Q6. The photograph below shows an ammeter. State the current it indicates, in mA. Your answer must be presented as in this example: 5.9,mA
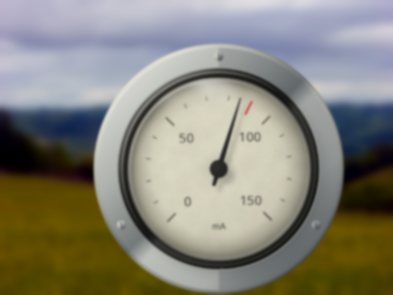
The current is 85,mA
